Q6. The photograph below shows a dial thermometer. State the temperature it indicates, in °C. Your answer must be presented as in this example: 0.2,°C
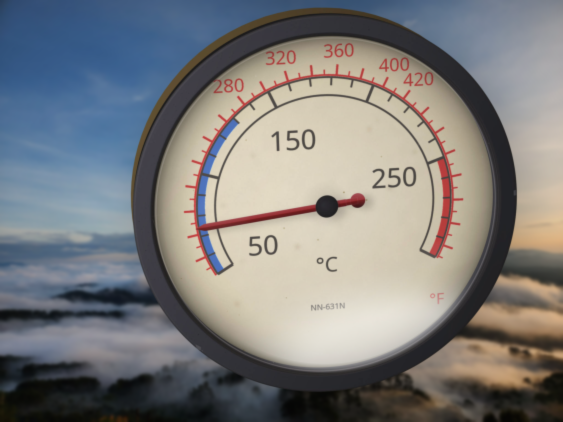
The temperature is 75,°C
